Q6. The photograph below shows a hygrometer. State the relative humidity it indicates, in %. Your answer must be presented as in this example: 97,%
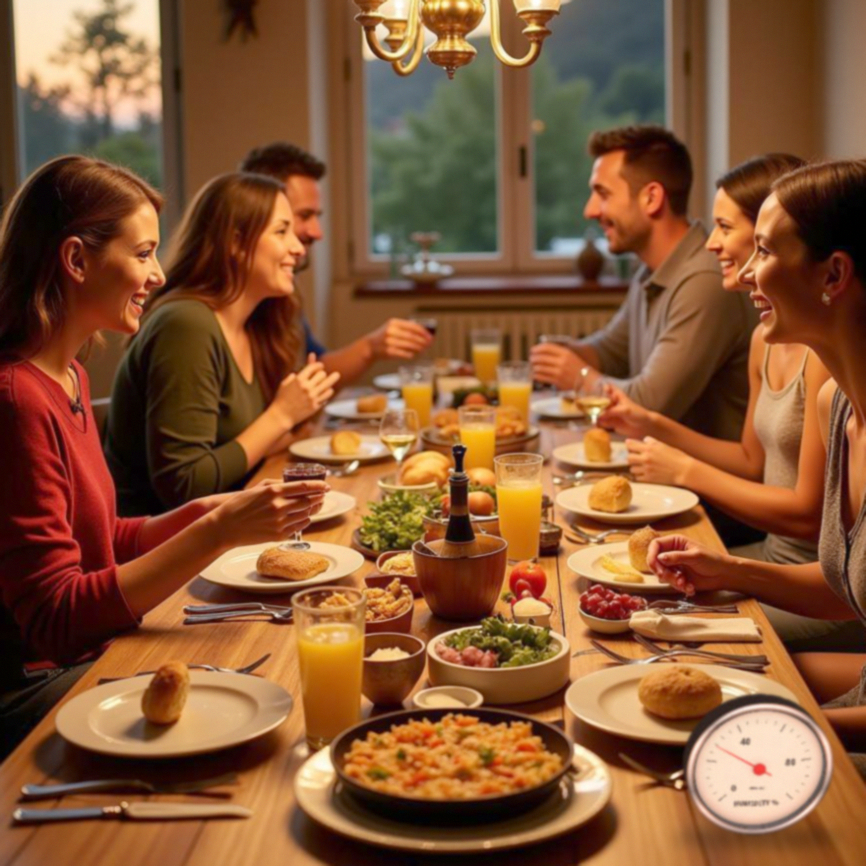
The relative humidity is 28,%
